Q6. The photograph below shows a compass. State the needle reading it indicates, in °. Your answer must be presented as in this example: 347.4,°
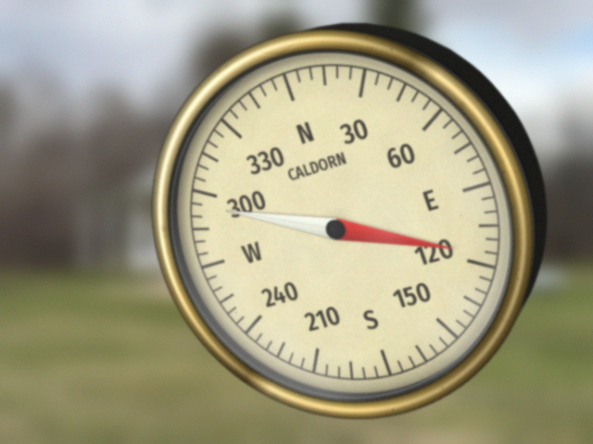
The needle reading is 115,°
